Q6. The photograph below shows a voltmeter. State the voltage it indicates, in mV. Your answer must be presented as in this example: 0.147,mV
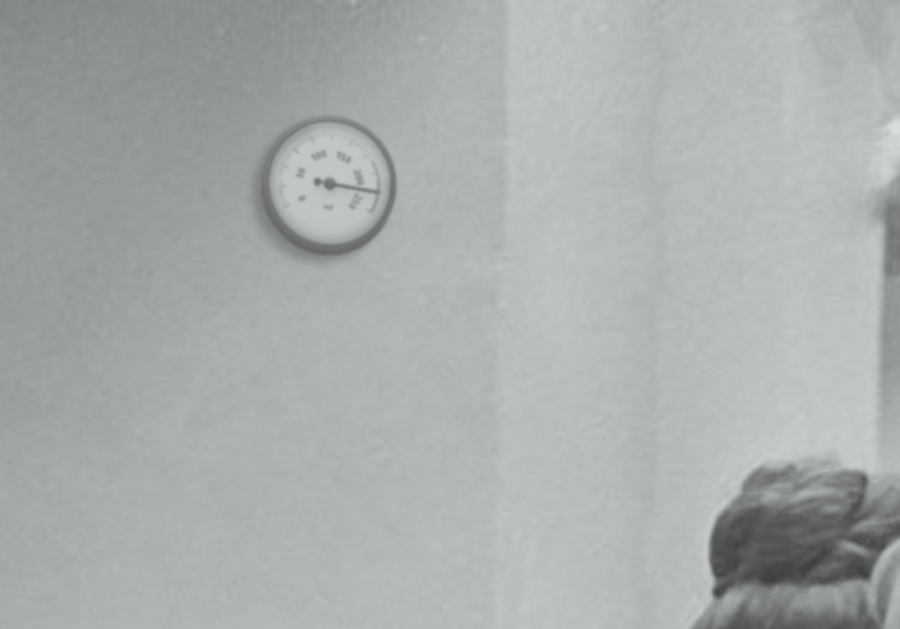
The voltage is 225,mV
